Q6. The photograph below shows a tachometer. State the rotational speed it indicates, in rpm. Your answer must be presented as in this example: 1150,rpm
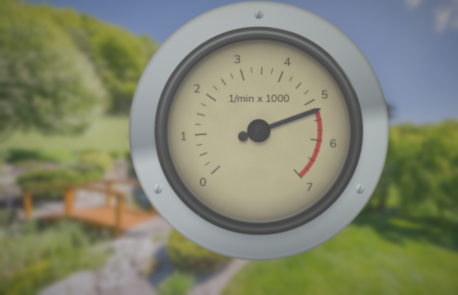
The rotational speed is 5250,rpm
